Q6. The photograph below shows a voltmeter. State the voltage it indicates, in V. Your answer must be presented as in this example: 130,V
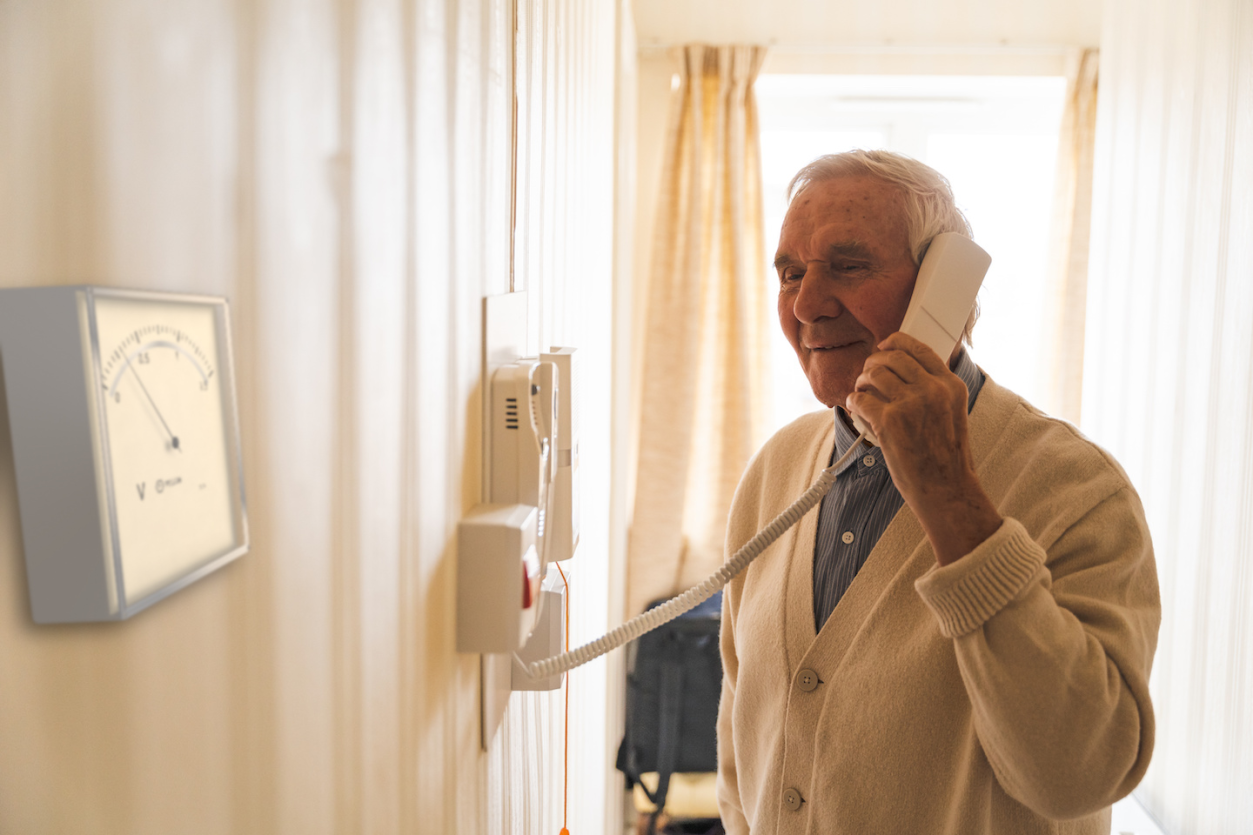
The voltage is 0.25,V
